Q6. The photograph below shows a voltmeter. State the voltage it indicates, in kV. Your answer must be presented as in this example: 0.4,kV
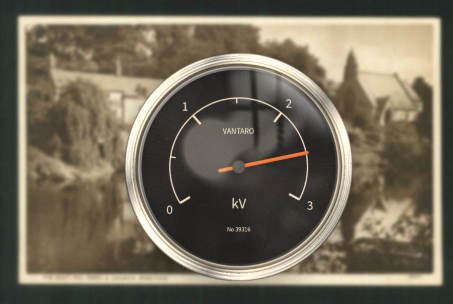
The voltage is 2.5,kV
